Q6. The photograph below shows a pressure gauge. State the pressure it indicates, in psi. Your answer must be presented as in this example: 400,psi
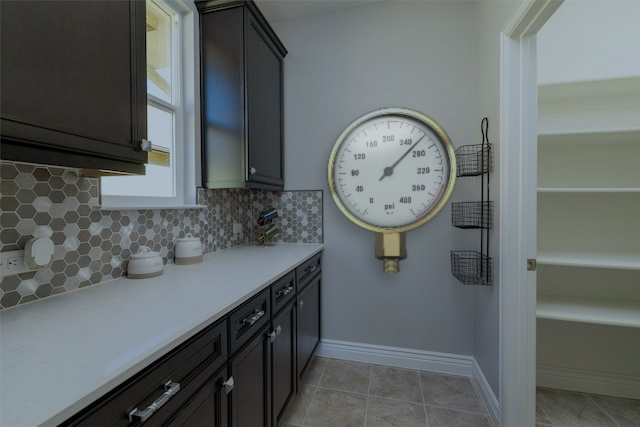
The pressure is 260,psi
